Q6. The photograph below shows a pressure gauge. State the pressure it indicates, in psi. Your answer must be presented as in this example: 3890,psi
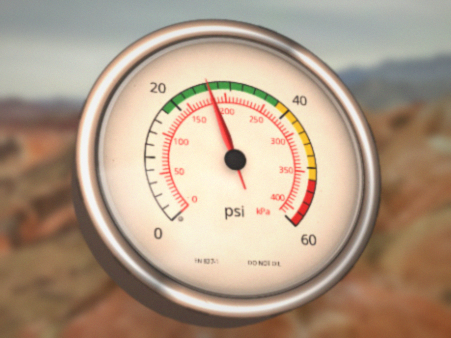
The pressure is 26,psi
